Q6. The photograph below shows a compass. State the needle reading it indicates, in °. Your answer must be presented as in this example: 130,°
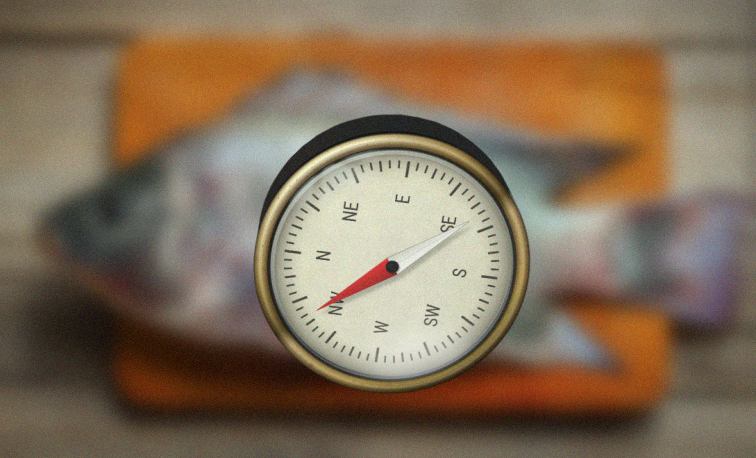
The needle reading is 320,°
